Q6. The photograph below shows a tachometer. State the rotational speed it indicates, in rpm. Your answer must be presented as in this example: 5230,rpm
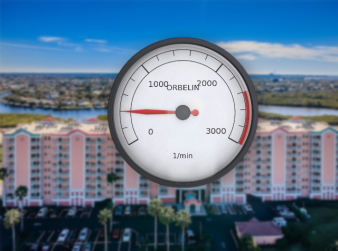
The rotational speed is 400,rpm
